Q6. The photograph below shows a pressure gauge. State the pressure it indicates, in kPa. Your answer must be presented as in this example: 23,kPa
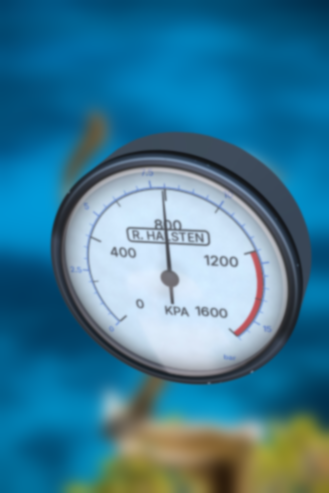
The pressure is 800,kPa
